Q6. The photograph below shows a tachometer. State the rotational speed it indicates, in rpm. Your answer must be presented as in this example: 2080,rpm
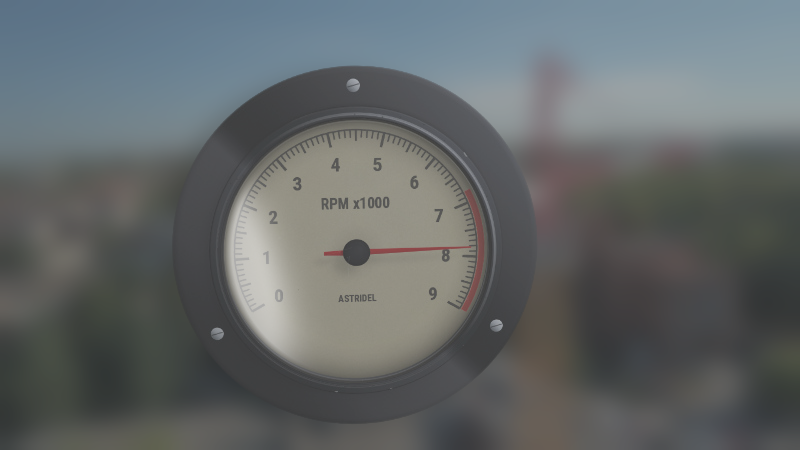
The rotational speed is 7800,rpm
